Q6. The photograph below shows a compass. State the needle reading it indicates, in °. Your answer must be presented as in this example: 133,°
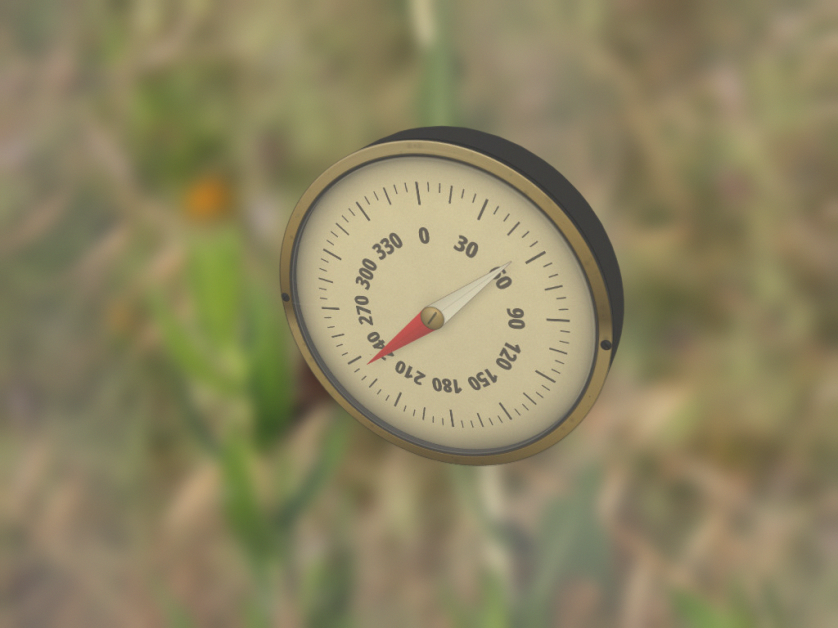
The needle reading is 235,°
